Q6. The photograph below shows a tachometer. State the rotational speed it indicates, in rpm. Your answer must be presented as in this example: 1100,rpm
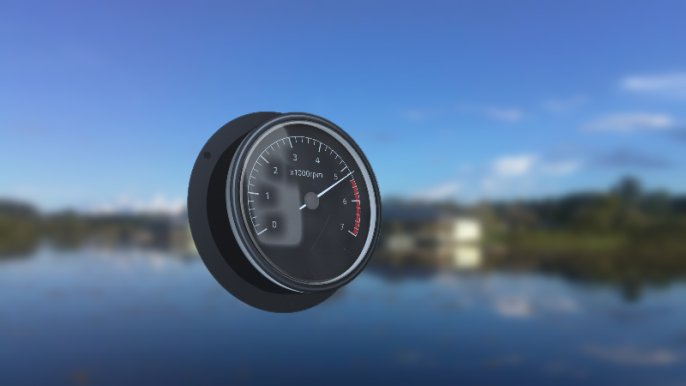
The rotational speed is 5200,rpm
